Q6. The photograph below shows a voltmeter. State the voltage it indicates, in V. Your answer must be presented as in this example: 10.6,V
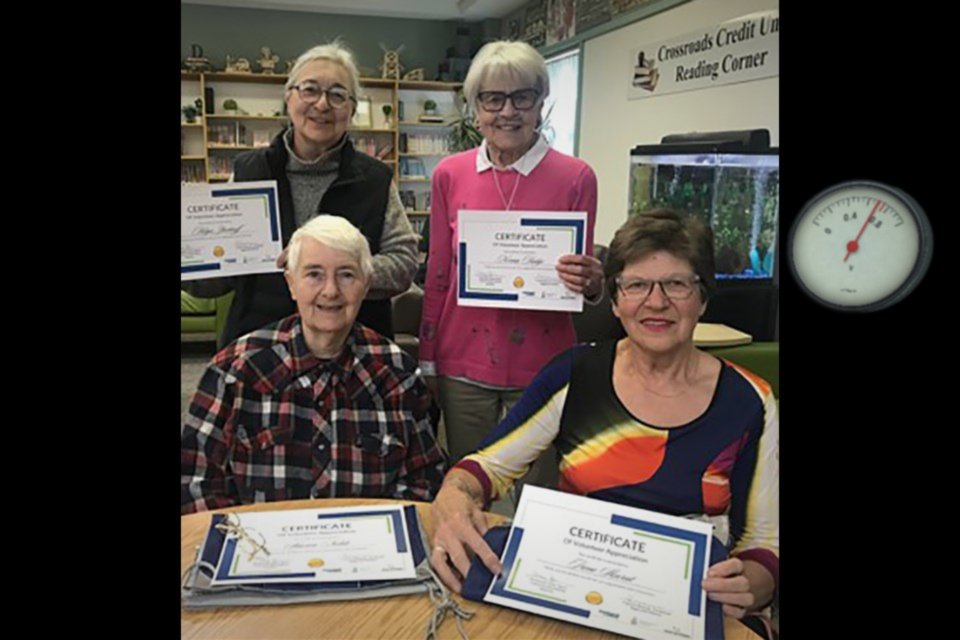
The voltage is 0.7,V
